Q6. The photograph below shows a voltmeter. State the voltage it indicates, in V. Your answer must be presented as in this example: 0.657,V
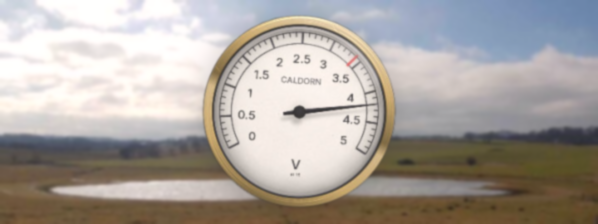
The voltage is 4.2,V
